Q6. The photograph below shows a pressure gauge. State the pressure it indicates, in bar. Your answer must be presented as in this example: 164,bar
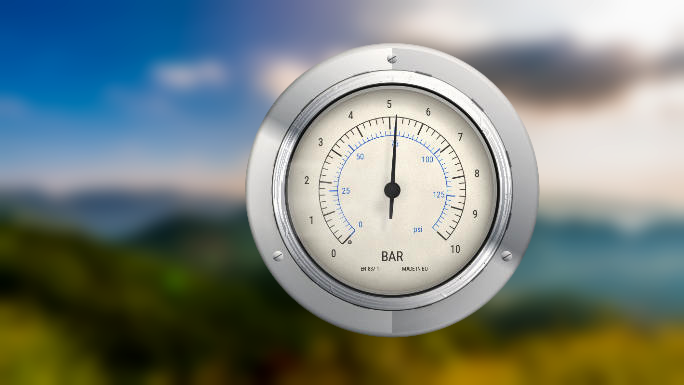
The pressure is 5.2,bar
